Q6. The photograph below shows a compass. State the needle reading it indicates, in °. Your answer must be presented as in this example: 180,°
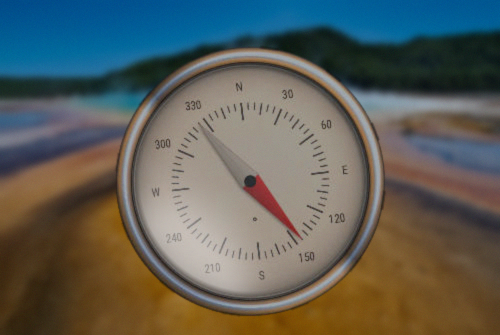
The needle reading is 145,°
